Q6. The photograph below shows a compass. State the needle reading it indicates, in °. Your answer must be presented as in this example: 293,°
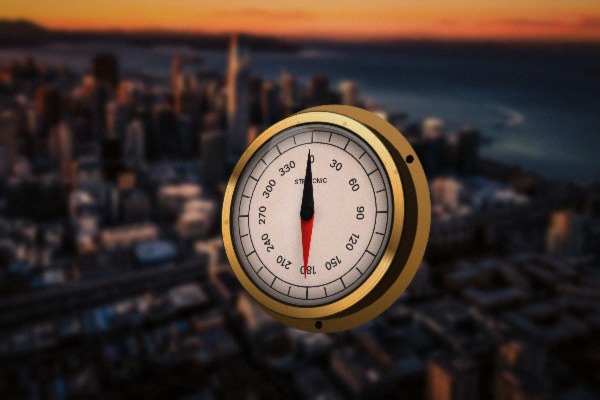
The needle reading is 180,°
